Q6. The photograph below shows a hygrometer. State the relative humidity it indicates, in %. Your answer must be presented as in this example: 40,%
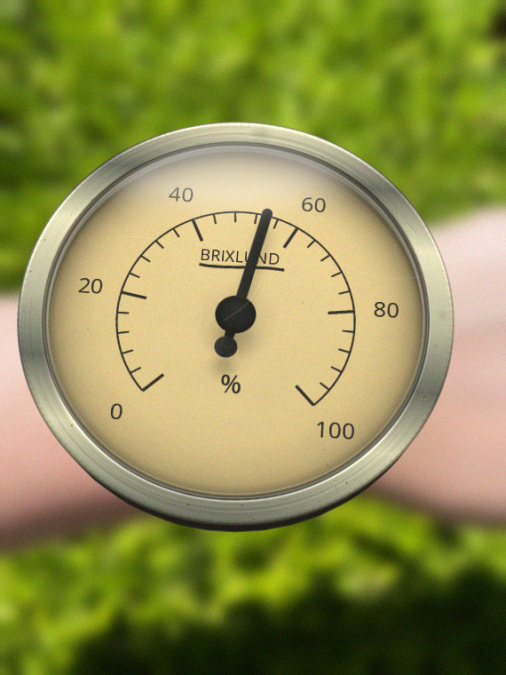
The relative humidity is 54,%
